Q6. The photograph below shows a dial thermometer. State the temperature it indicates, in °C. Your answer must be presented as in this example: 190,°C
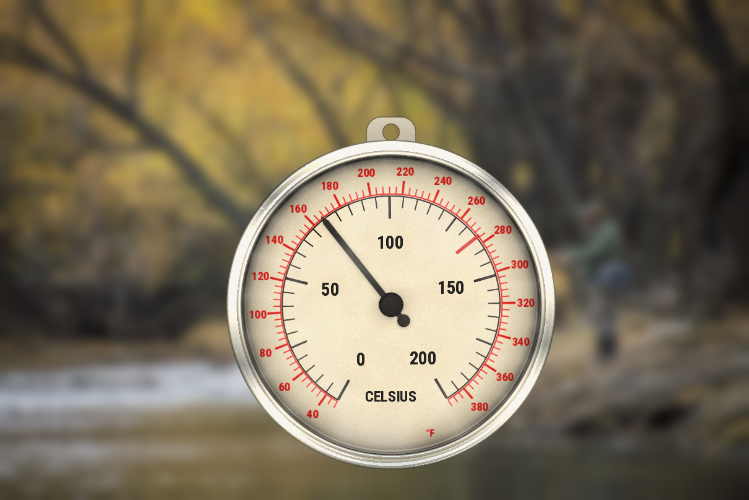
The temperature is 75,°C
